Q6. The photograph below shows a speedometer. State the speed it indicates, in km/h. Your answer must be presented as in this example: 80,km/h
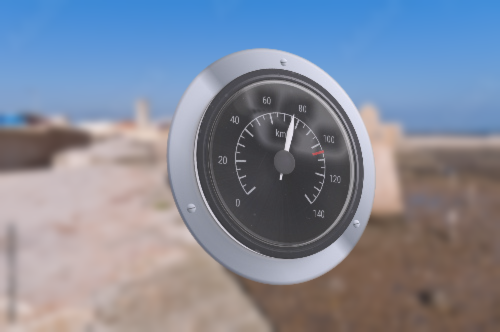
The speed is 75,km/h
